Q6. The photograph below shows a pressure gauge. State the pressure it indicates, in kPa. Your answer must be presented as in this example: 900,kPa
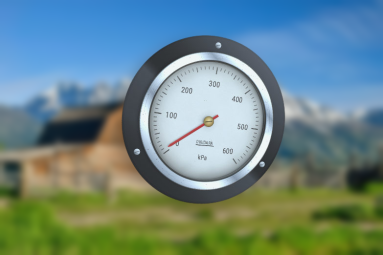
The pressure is 10,kPa
